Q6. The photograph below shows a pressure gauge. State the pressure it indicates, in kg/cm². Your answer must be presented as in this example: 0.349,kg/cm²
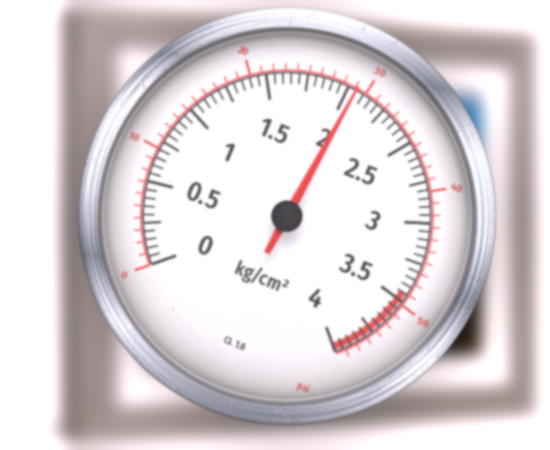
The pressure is 2.05,kg/cm²
